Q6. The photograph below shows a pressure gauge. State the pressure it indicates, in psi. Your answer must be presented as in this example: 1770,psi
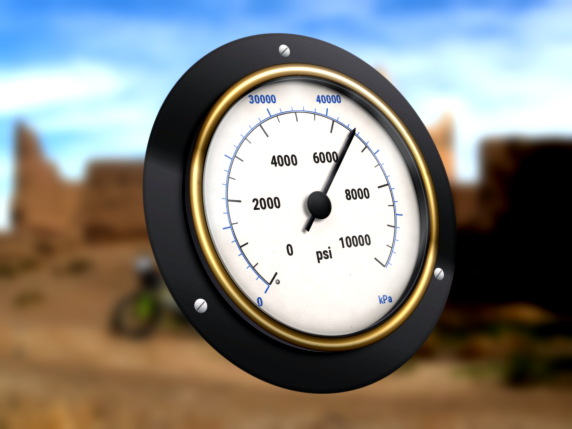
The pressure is 6500,psi
